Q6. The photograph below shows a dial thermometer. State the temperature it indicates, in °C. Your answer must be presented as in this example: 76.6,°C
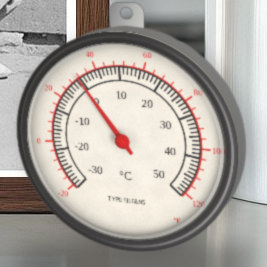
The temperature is 0,°C
